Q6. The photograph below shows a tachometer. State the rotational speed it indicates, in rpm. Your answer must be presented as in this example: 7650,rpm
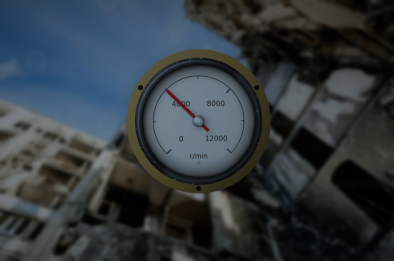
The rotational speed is 4000,rpm
